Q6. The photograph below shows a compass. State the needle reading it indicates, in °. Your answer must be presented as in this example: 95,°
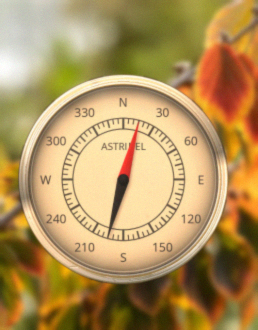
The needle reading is 15,°
